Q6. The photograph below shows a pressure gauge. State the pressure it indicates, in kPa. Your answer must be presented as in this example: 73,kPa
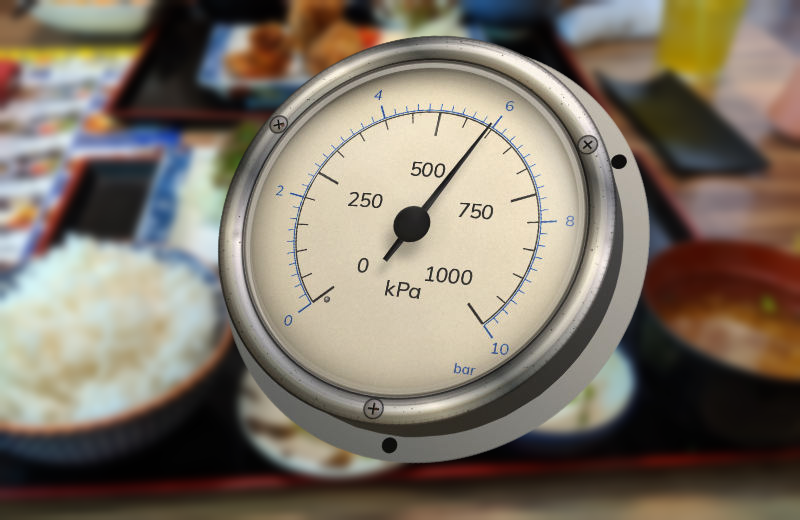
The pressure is 600,kPa
